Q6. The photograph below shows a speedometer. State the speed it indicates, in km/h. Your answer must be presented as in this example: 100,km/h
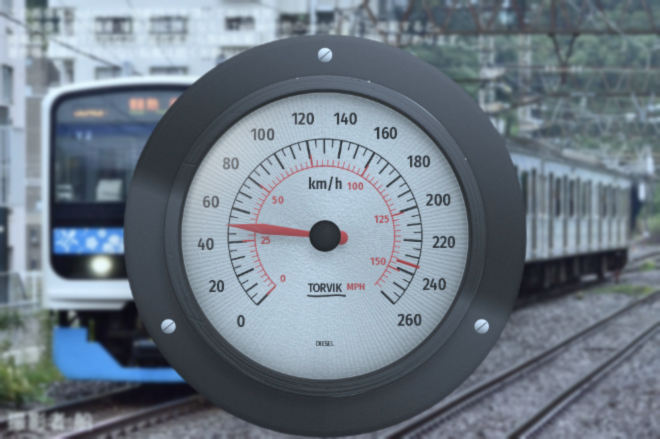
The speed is 50,km/h
